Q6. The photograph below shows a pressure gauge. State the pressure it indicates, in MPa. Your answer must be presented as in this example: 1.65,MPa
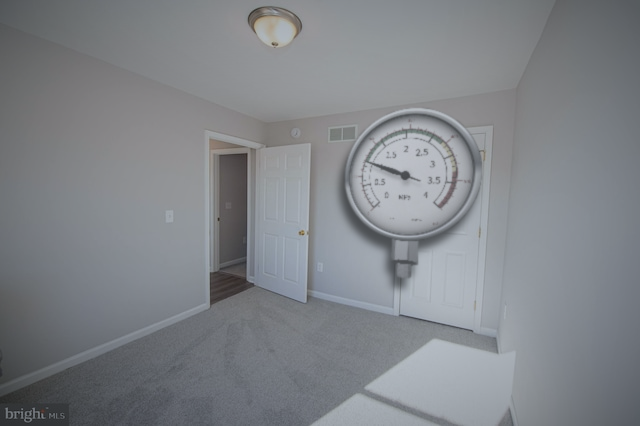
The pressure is 1,MPa
